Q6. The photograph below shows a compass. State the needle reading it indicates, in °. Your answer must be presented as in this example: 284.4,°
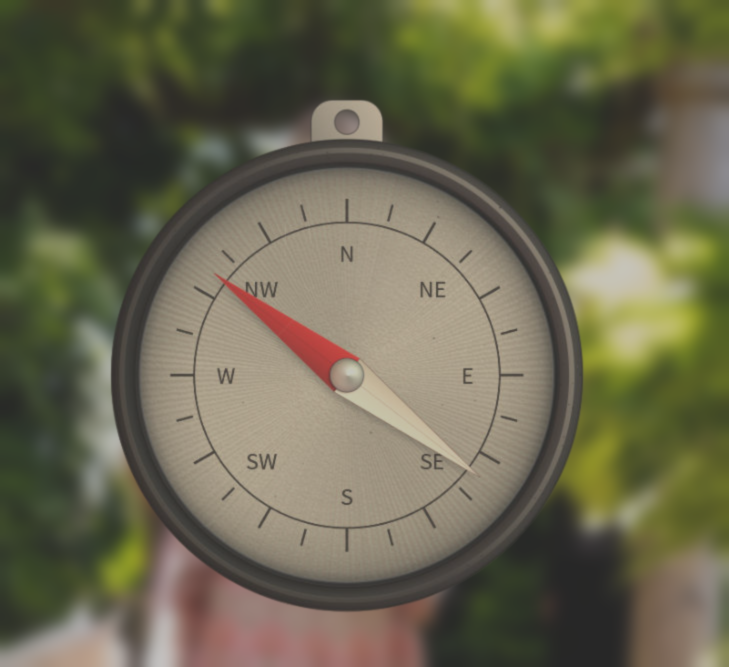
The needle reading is 307.5,°
